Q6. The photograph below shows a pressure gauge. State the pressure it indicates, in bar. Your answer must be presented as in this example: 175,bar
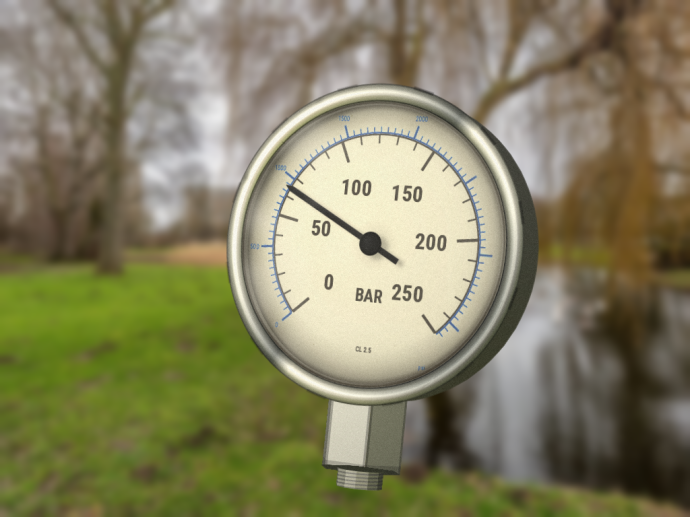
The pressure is 65,bar
